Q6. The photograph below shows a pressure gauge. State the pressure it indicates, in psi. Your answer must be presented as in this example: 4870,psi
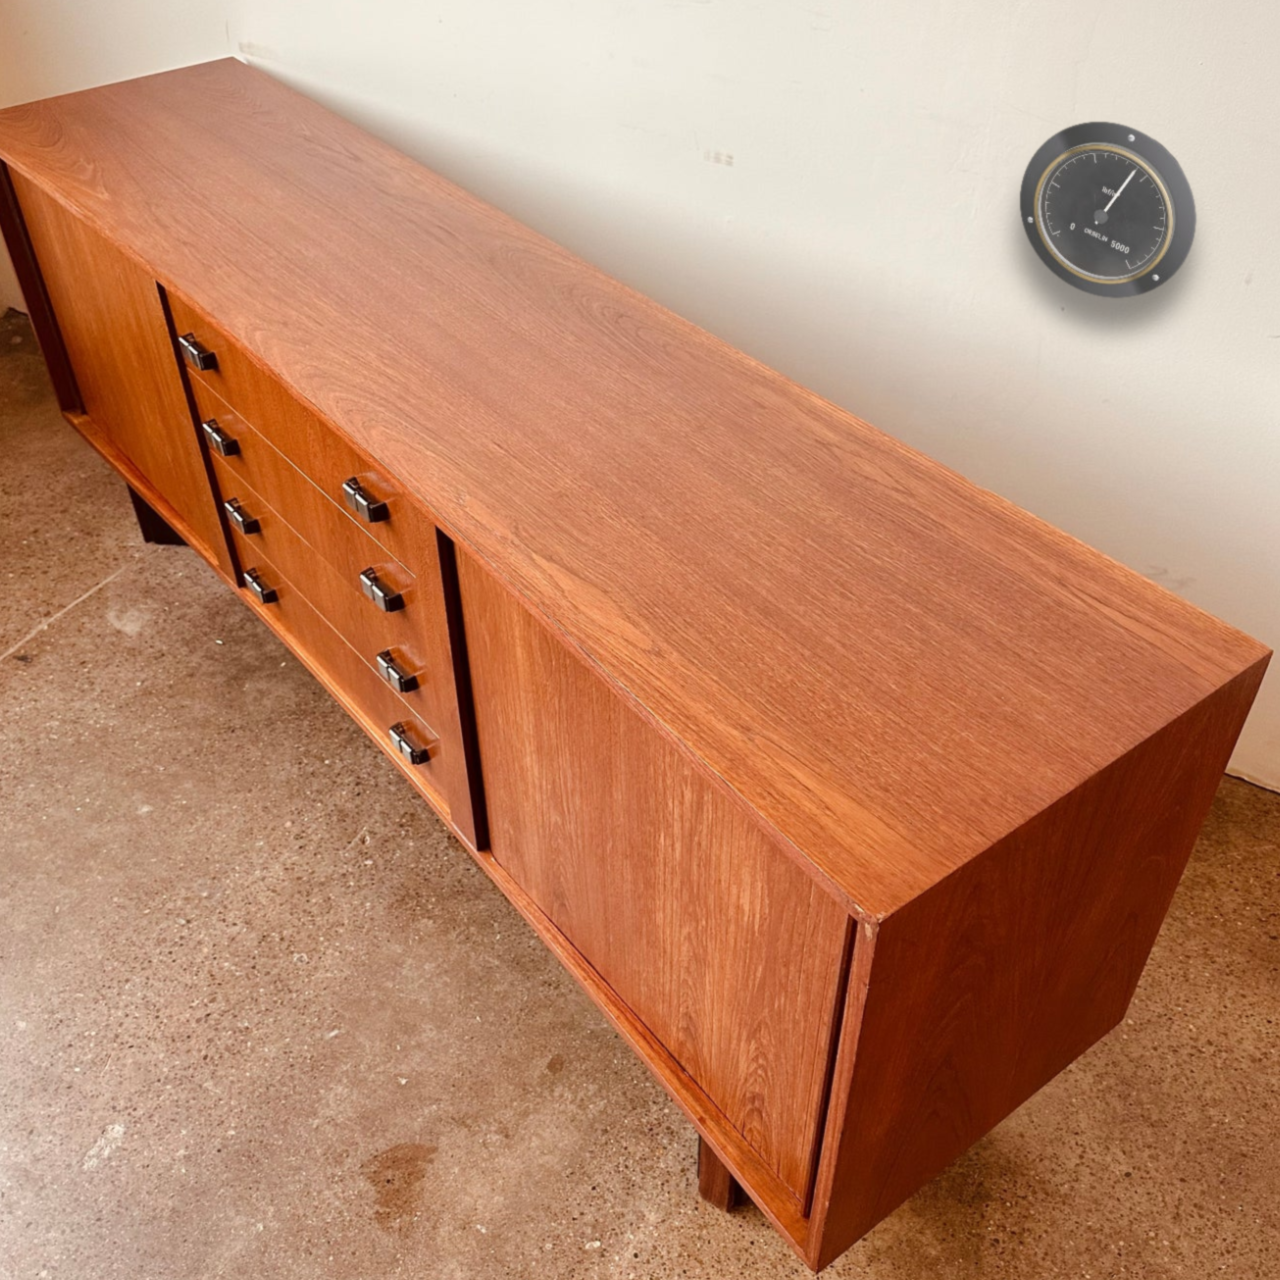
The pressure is 2800,psi
